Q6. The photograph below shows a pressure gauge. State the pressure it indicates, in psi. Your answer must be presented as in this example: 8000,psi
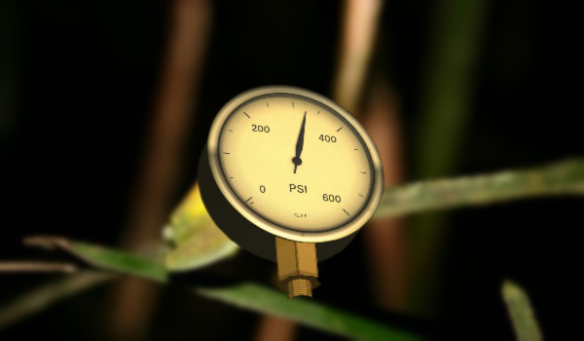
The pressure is 325,psi
